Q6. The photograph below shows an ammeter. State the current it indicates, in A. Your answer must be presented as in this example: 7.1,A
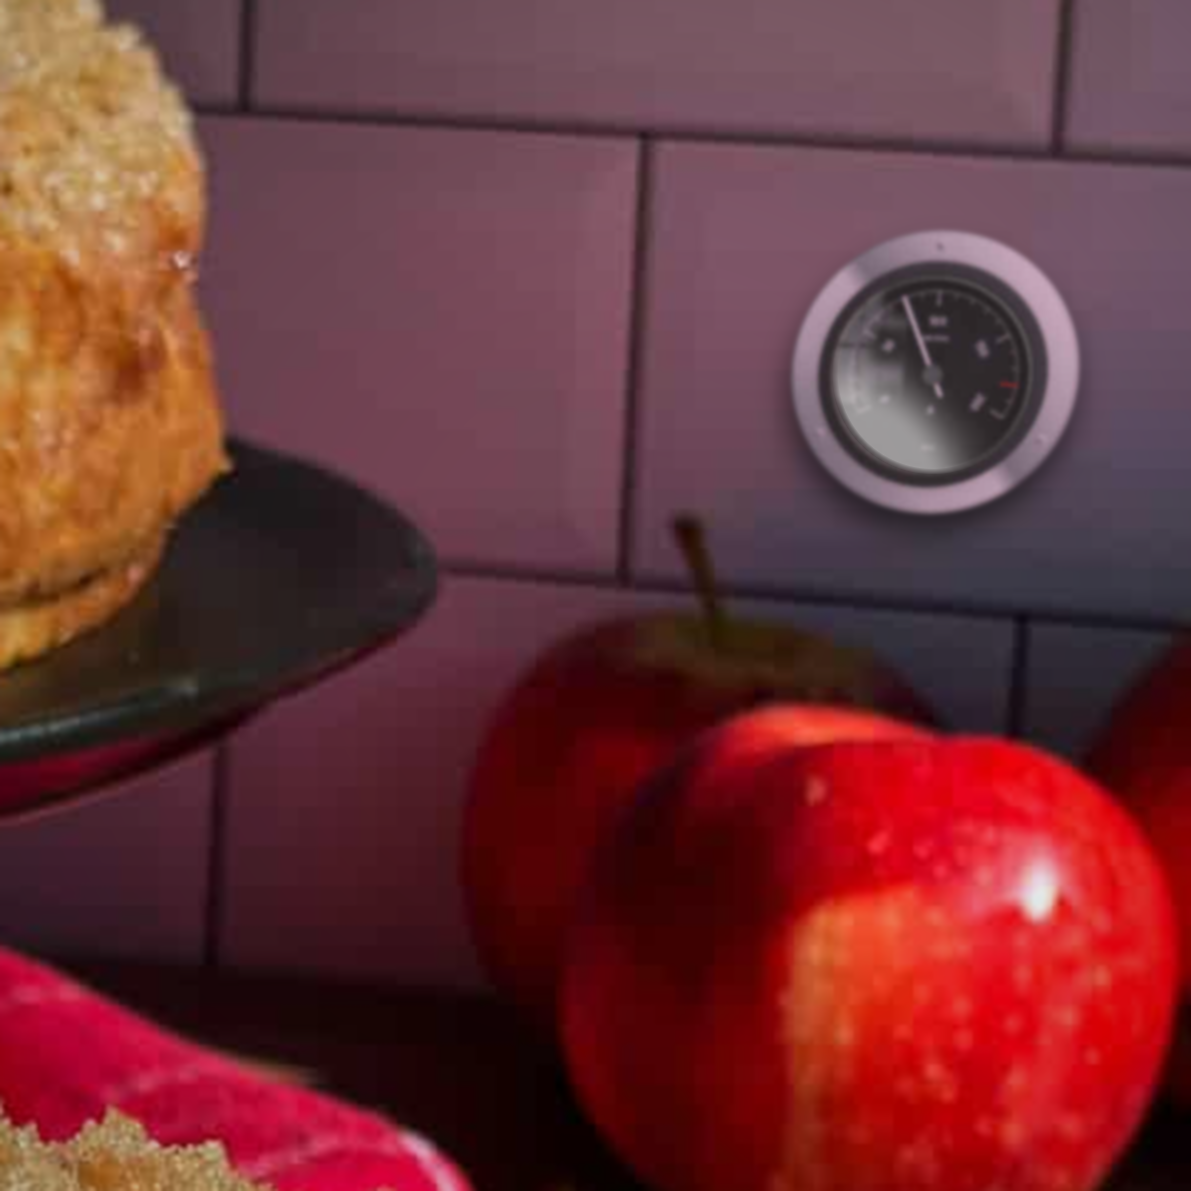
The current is 80,A
